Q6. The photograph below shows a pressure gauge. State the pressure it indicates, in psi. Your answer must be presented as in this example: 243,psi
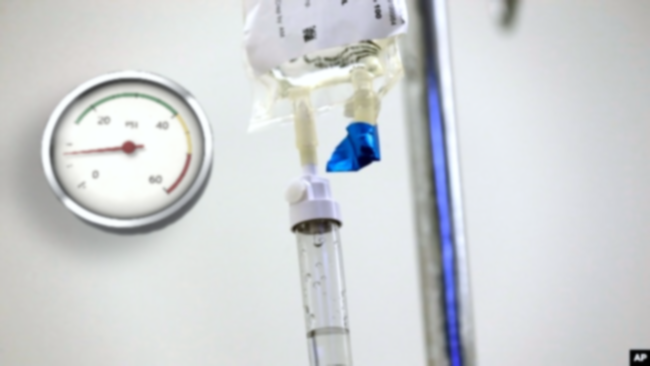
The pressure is 7.5,psi
